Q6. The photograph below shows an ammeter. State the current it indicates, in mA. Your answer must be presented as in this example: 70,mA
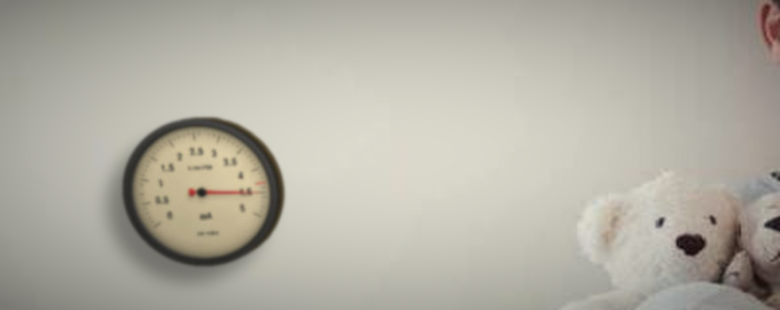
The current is 4.5,mA
